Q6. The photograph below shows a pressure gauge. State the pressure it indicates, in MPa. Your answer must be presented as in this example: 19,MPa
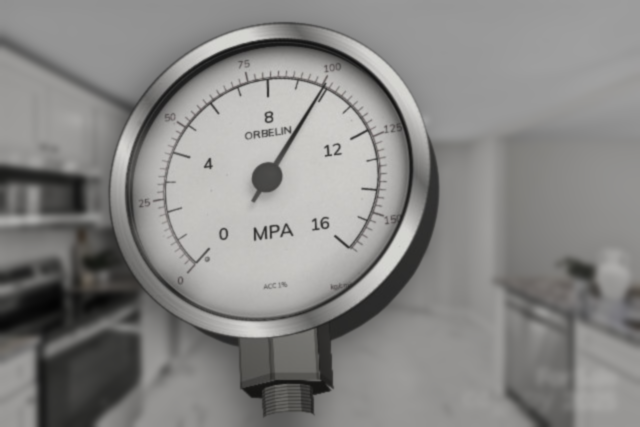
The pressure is 10,MPa
